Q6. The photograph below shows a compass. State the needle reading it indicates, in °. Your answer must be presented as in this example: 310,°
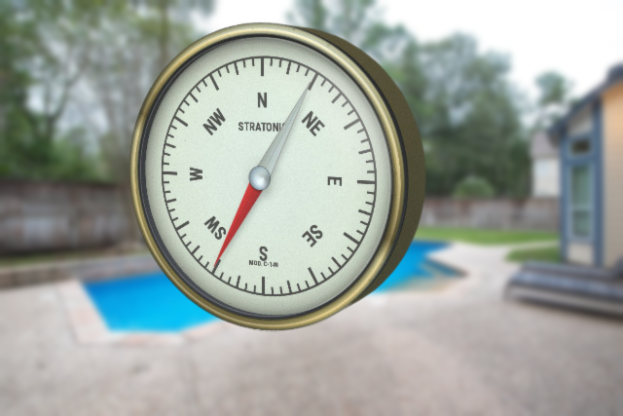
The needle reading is 210,°
